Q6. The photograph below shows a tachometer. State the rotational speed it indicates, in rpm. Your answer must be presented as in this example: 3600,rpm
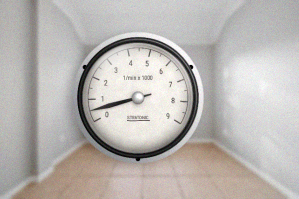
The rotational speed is 500,rpm
